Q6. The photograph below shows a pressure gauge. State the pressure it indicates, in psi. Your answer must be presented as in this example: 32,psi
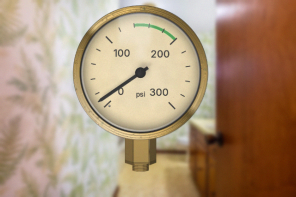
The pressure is 10,psi
